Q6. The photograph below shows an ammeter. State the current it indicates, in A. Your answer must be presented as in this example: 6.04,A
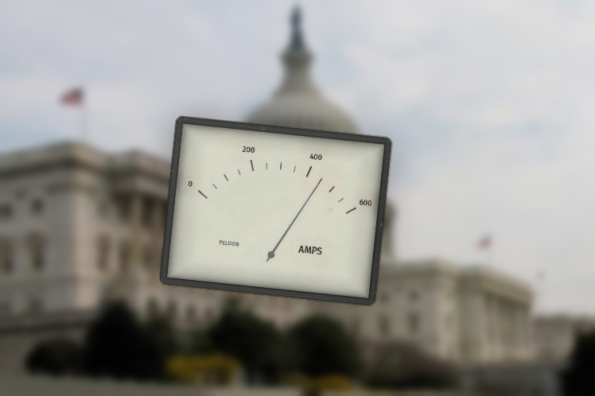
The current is 450,A
